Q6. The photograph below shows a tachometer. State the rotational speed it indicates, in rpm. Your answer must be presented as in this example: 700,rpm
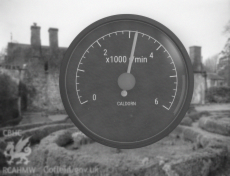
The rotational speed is 3200,rpm
